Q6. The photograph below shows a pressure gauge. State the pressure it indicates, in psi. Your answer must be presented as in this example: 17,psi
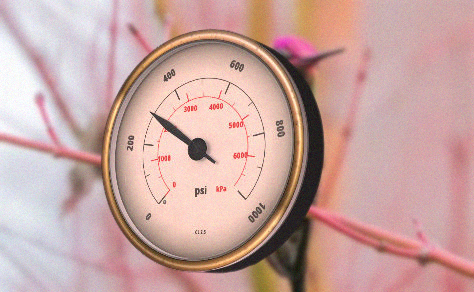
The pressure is 300,psi
